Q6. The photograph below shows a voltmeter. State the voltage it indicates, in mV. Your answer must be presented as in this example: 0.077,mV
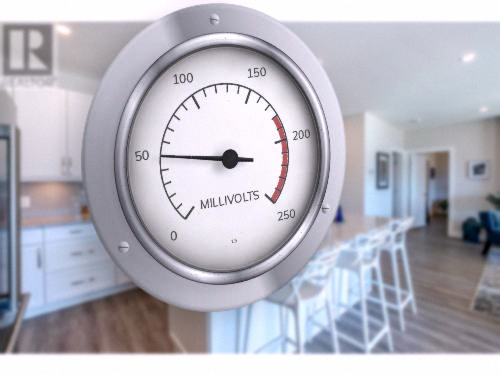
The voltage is 50,mV
